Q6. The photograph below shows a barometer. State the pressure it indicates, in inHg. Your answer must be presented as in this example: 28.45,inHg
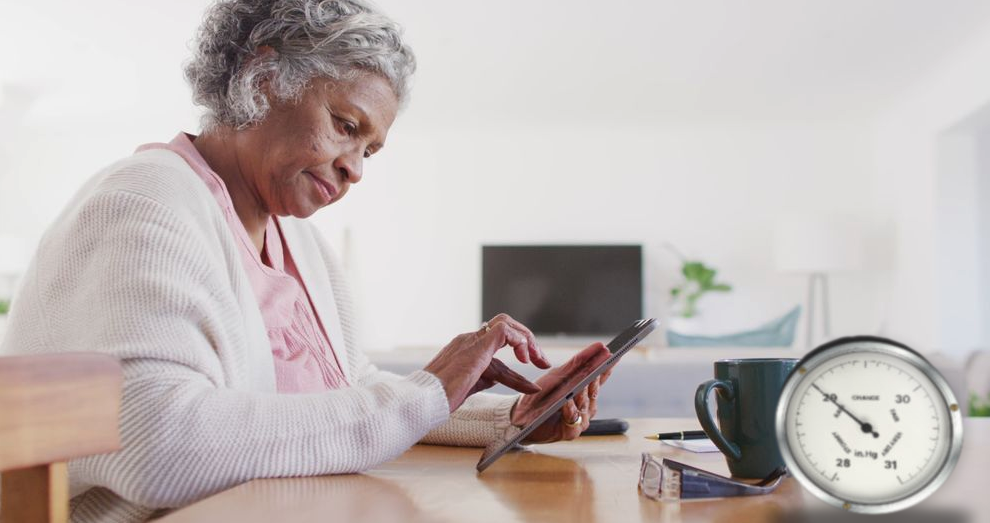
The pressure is 29,inHg
